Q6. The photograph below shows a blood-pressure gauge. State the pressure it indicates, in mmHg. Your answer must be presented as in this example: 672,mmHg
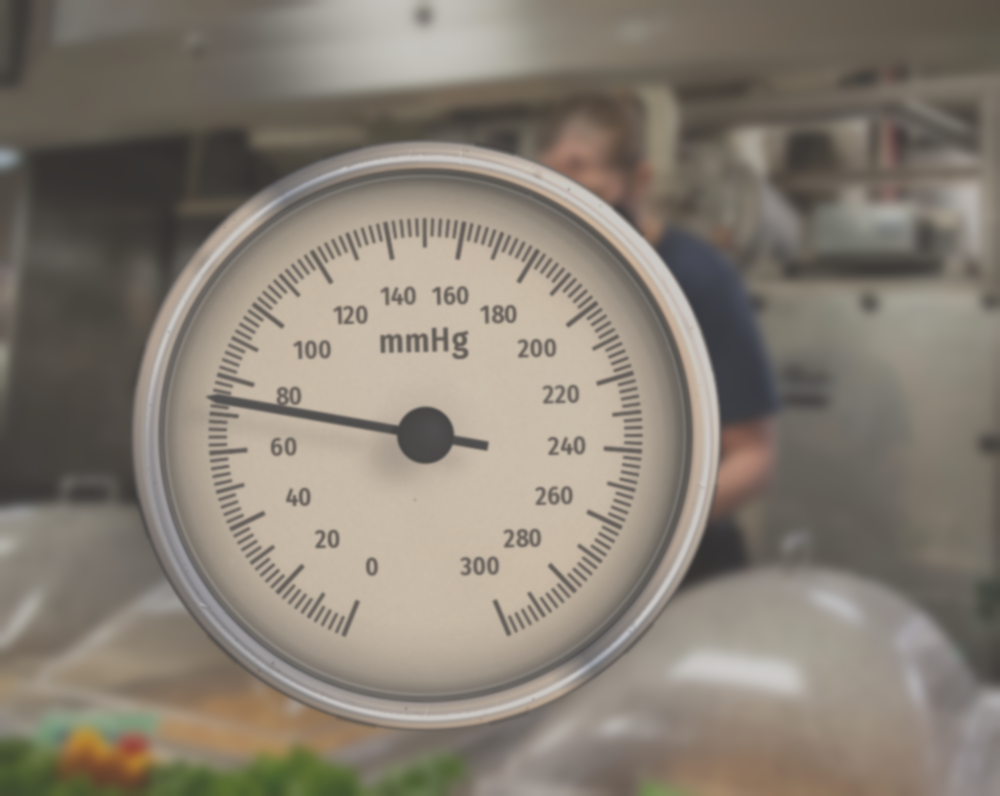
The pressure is 74,mmHg
